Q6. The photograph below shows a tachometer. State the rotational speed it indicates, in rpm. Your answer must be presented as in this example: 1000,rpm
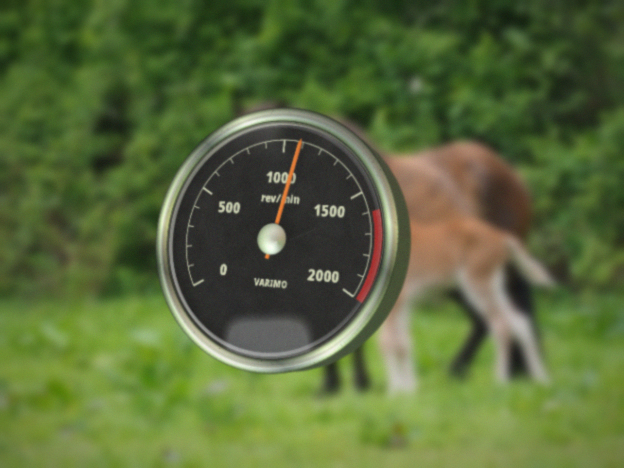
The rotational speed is 1100,rpm
